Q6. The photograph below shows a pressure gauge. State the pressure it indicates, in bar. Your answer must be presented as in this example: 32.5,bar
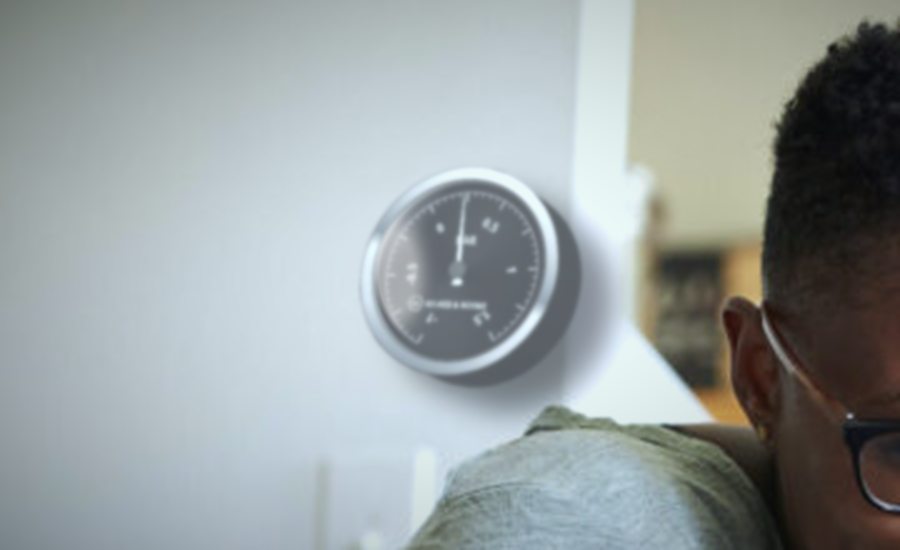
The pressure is 0.25,bar
